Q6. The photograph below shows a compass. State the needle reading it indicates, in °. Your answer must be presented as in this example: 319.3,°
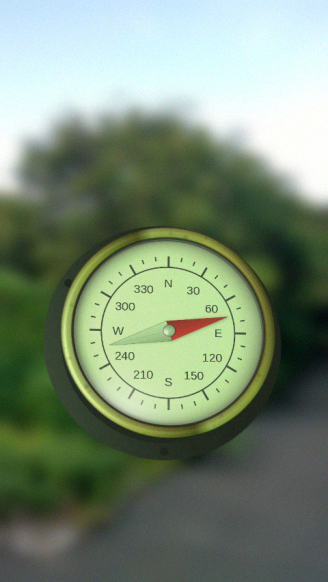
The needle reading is 75,°
